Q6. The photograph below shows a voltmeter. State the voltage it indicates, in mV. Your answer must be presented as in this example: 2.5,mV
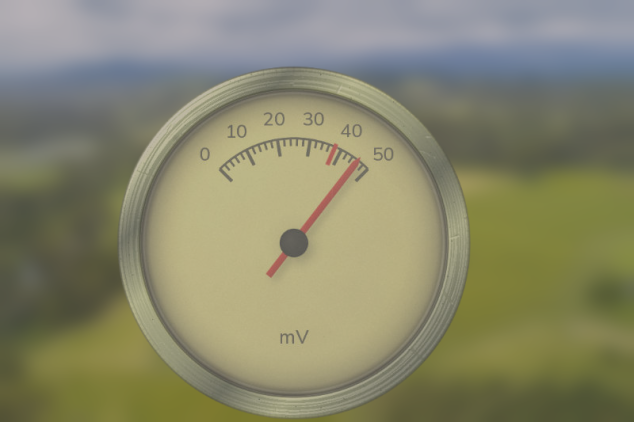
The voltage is 46,mV
